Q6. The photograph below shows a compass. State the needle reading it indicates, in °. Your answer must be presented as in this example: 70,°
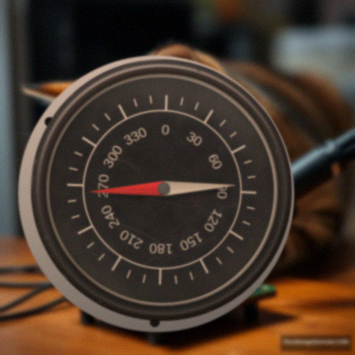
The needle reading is 265,°
